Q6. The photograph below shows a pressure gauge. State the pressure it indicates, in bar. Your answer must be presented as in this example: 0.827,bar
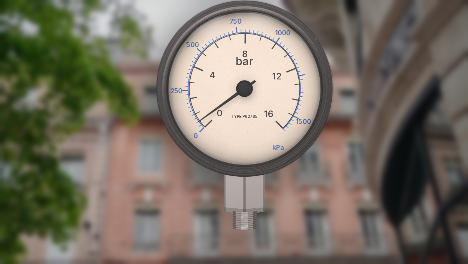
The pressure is 0.5,bar
